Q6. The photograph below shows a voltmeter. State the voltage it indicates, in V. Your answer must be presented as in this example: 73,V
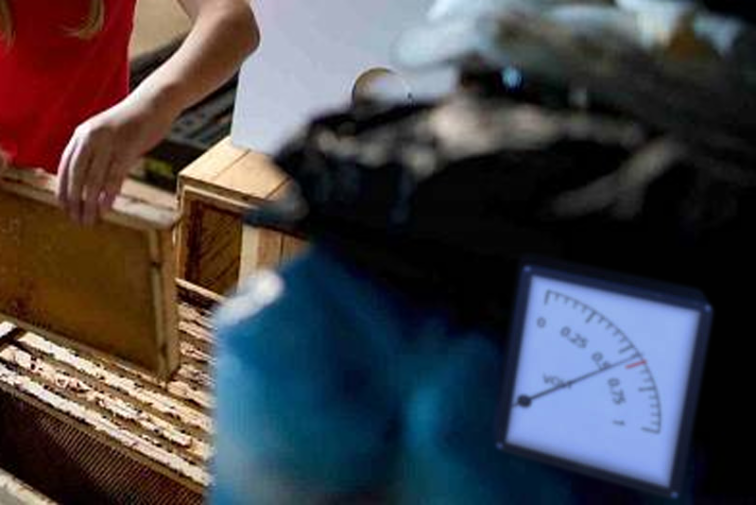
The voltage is 0.55,V
